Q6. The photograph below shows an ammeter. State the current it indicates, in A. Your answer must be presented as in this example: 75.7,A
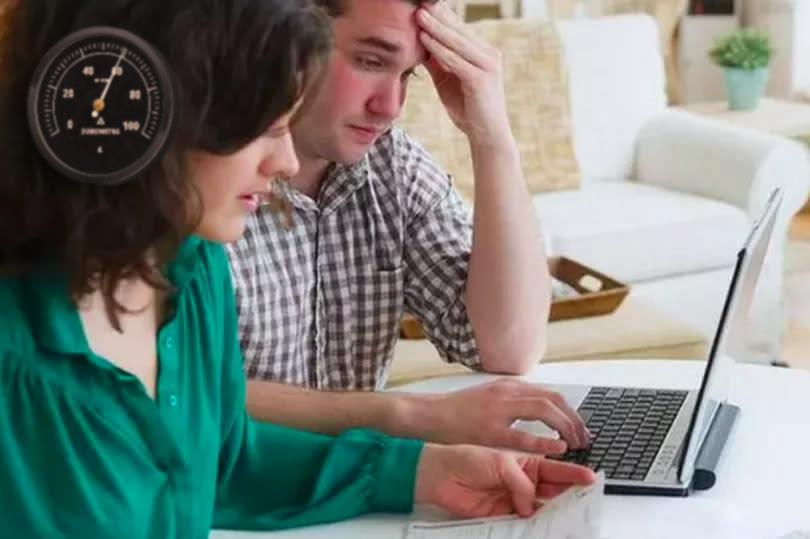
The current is 60,A
